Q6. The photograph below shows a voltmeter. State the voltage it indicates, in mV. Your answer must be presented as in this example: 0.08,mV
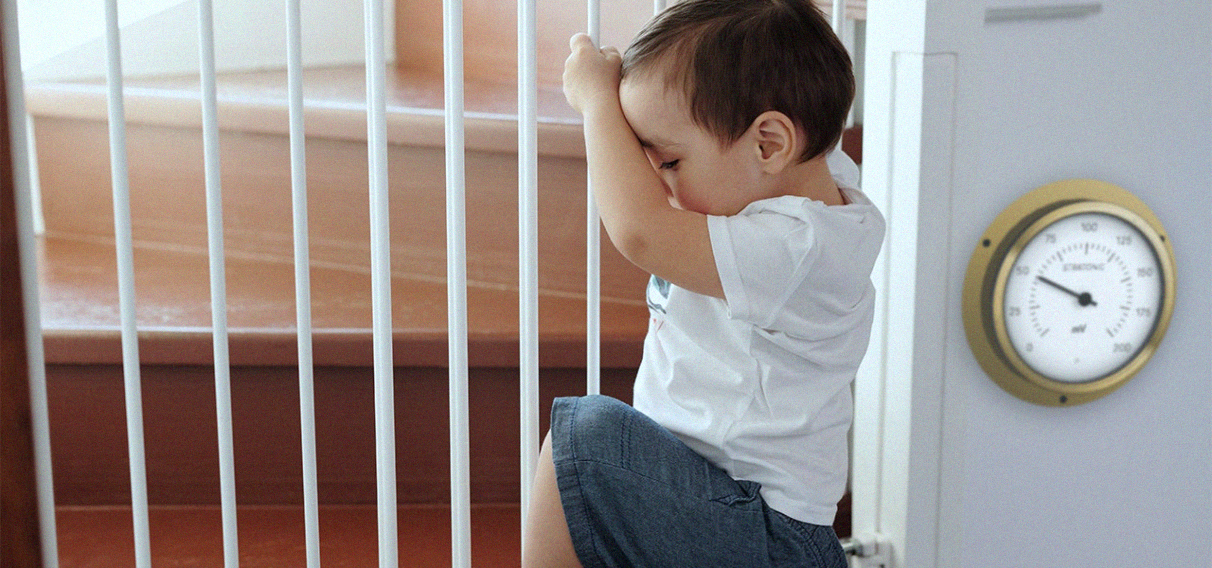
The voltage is 50,mV
